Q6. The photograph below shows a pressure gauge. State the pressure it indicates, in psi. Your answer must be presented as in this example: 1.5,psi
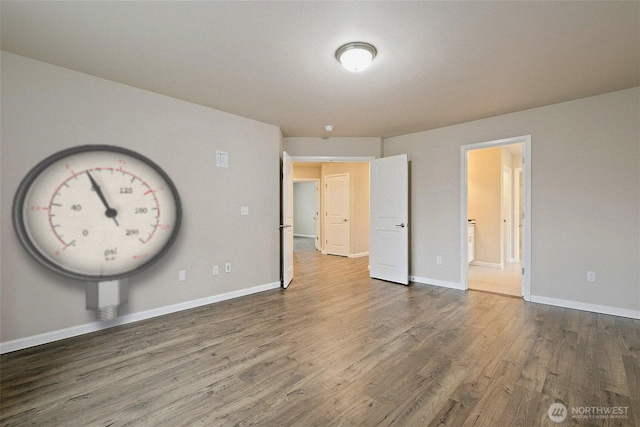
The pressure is 80,psi
